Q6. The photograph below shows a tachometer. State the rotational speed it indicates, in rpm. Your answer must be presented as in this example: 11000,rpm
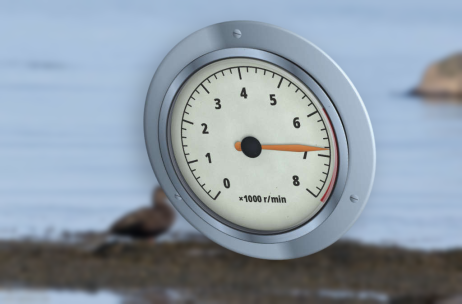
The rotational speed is 6800,rpm
